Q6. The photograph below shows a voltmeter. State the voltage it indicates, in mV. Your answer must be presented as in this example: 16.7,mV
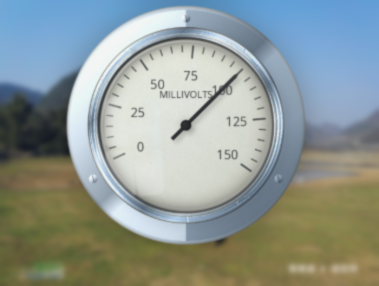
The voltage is 100,mV
